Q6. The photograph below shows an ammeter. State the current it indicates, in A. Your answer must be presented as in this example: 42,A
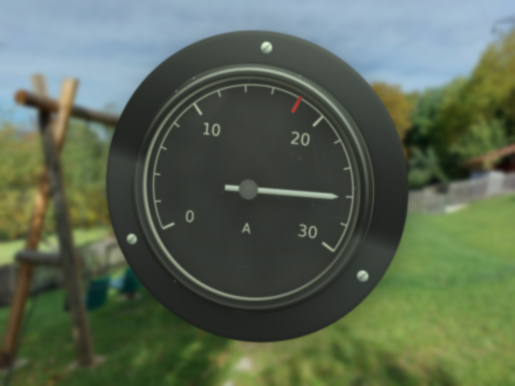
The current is 26,A
